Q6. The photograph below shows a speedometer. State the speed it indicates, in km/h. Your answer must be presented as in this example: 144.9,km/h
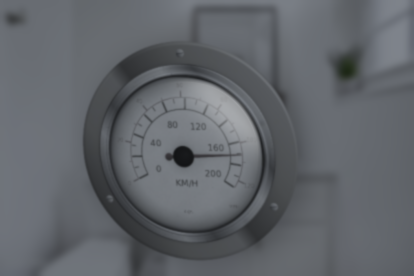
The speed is 170,km/h
